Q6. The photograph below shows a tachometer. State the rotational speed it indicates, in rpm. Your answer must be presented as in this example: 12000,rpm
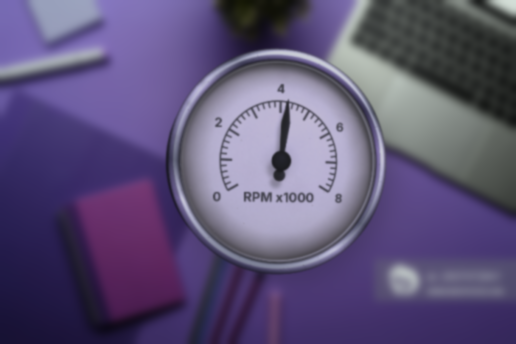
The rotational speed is 4200,rpm
